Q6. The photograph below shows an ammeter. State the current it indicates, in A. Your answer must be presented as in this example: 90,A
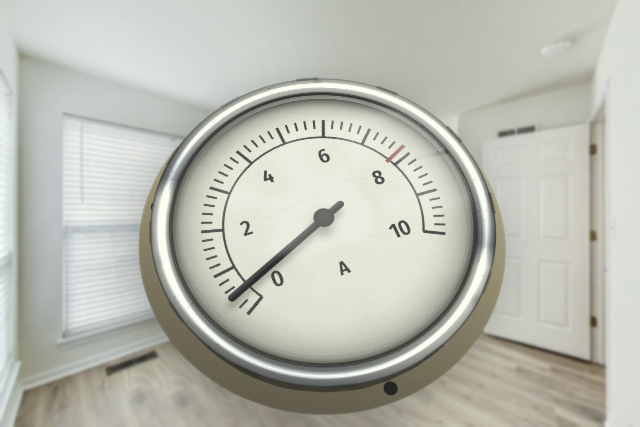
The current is 0.4,A
